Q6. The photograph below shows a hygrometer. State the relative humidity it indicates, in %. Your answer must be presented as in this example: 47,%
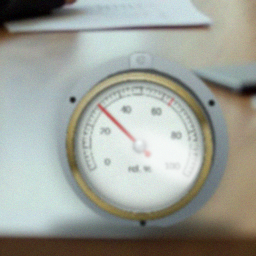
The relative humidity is 30,%
